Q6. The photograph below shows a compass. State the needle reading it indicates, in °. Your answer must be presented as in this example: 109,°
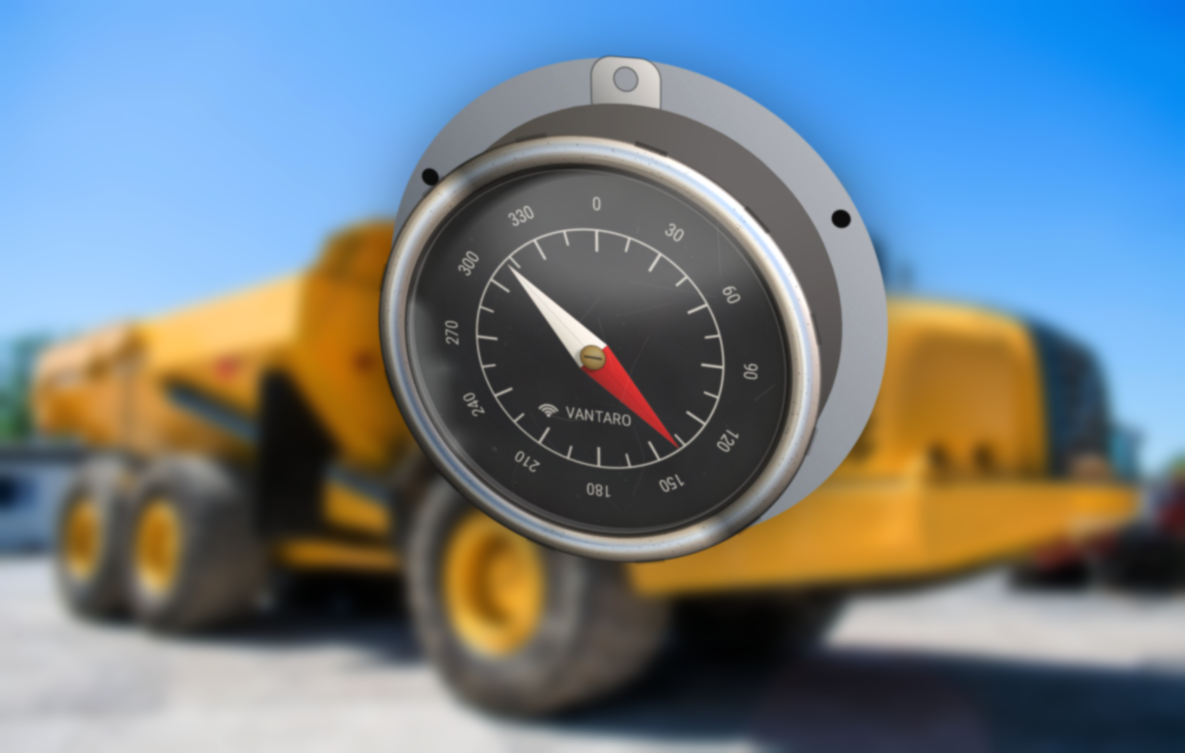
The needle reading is 135,°
